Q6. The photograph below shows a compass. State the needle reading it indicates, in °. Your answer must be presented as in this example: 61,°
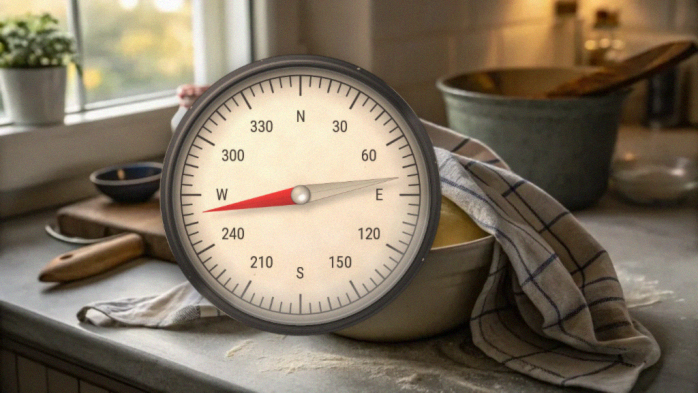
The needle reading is 260,°
